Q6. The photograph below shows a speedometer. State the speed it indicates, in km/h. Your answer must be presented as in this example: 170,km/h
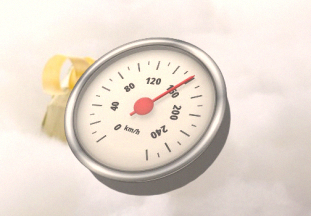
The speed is 160,km/h
